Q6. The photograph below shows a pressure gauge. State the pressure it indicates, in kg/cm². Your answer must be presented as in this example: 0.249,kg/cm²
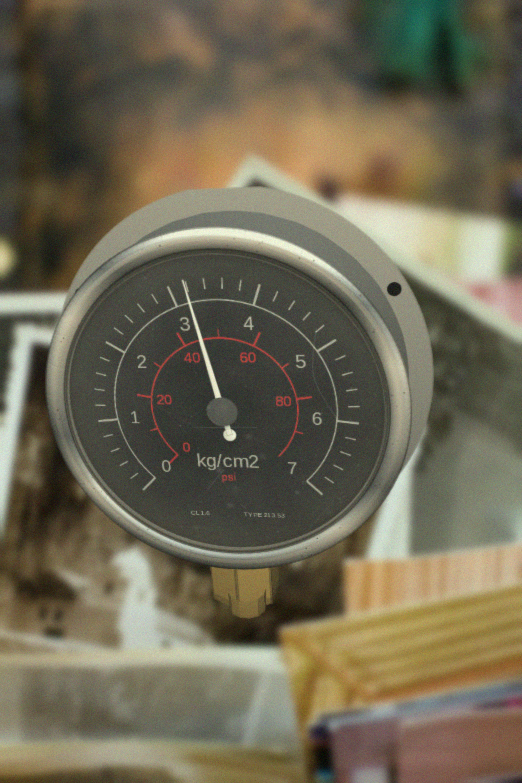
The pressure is 3.2,kg/cm²
